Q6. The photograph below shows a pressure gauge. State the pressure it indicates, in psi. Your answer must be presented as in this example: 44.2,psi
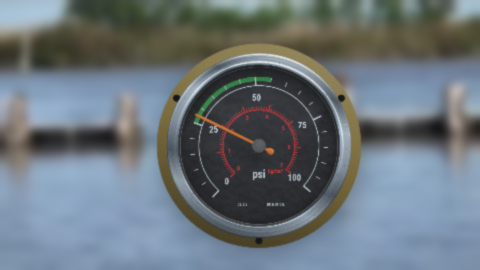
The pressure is 27.5,psi
